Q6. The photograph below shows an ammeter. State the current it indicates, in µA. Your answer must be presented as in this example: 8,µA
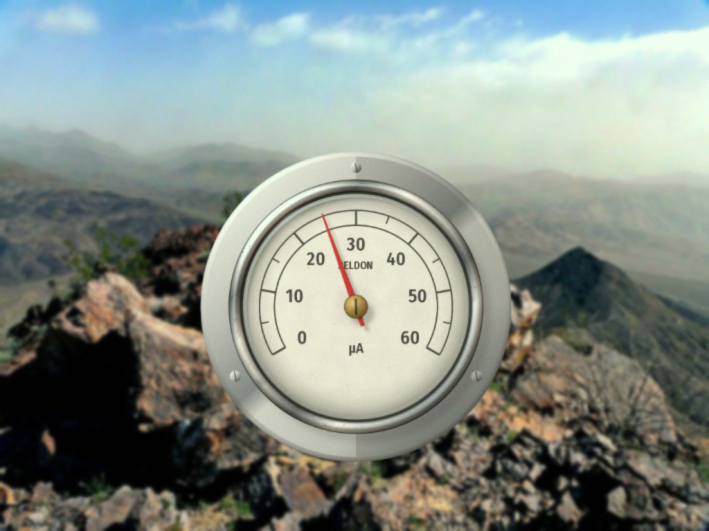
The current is 25,µA
